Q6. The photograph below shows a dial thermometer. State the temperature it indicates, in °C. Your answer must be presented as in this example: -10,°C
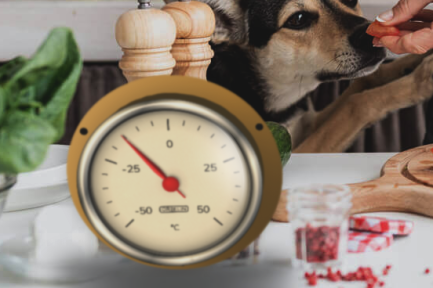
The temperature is -15,°C
